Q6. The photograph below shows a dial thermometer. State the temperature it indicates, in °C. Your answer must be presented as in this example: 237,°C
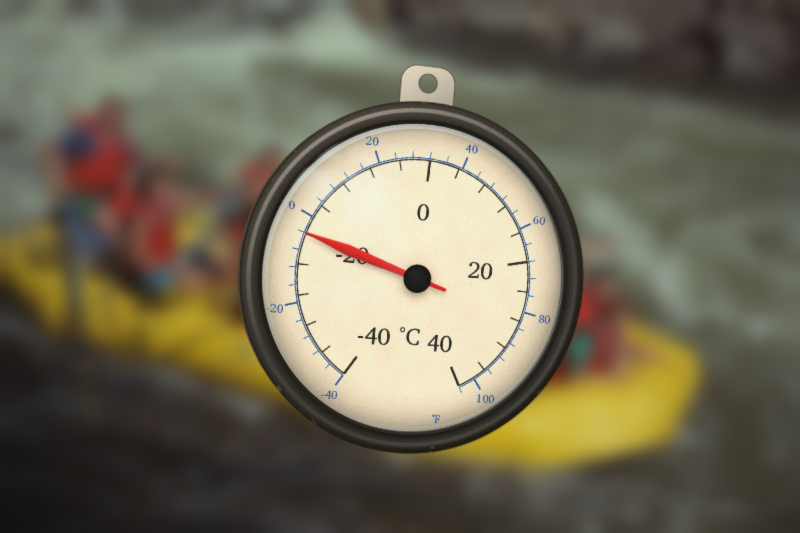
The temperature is -20,°C
